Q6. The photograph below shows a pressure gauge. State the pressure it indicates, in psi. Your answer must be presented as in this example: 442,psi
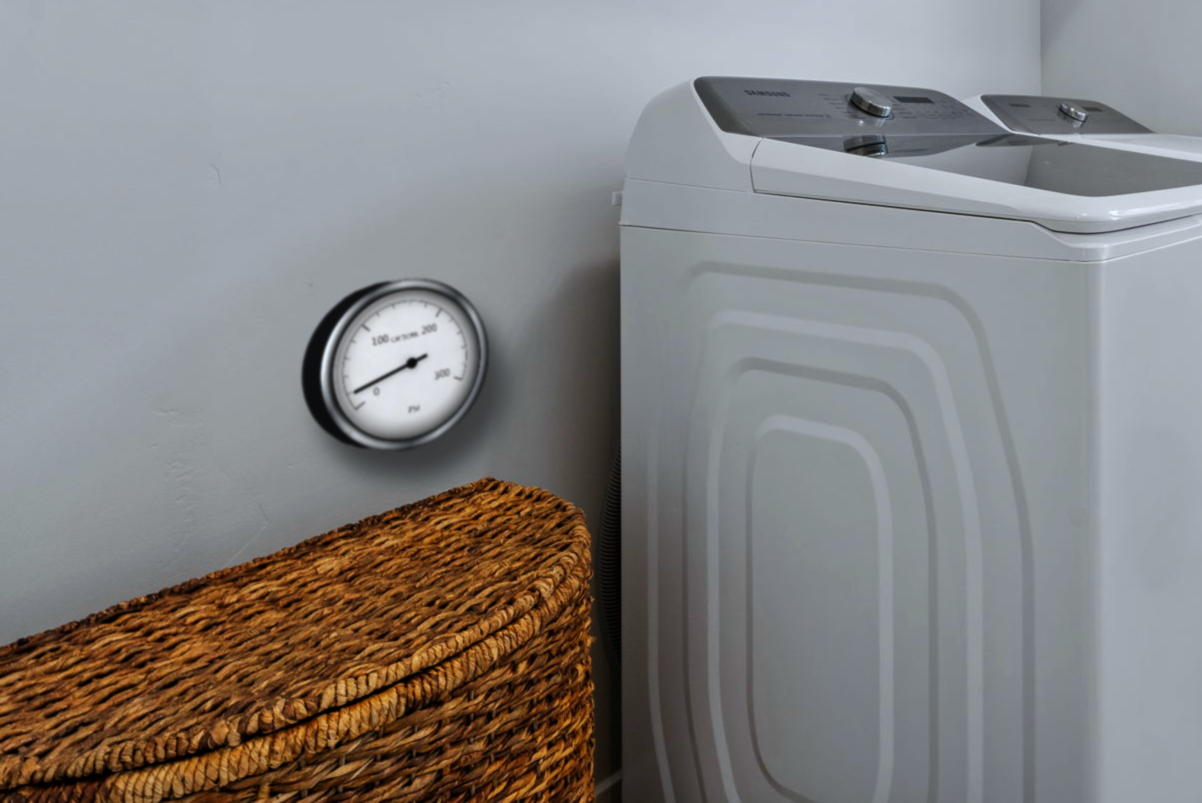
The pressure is 20,psi
